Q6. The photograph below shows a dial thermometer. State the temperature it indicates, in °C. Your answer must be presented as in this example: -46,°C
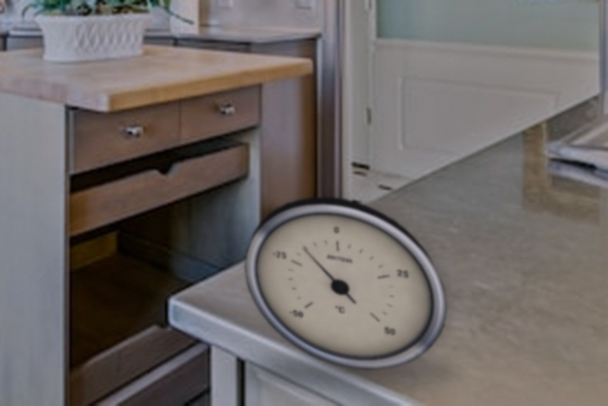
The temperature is -15,°C
